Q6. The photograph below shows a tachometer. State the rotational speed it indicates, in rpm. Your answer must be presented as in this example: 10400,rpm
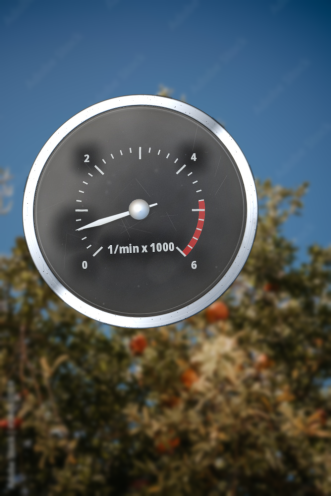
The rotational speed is 600,rpm
